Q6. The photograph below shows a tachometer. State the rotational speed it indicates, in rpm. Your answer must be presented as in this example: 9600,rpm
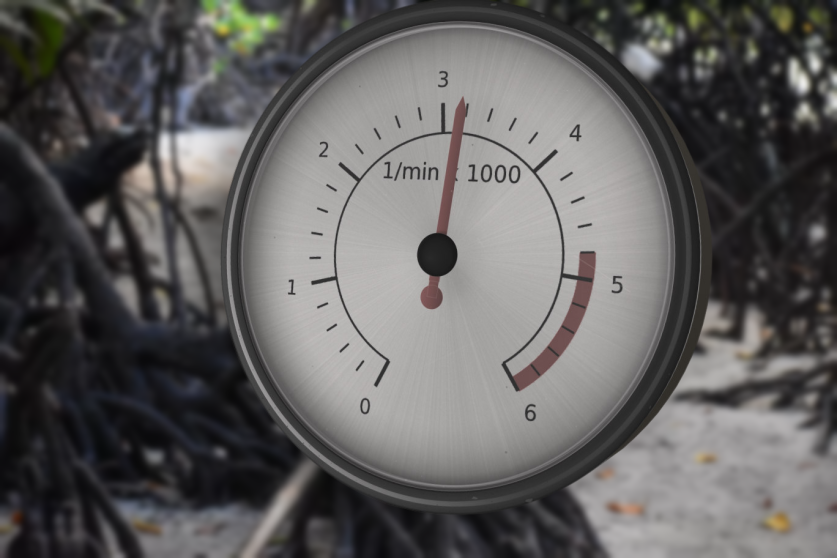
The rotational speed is 3200,rpm
